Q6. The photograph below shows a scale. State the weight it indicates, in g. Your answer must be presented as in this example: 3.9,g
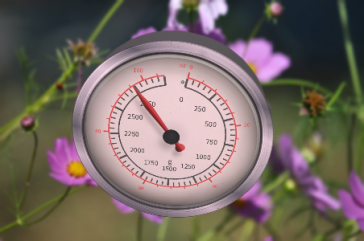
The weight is 2750,g
